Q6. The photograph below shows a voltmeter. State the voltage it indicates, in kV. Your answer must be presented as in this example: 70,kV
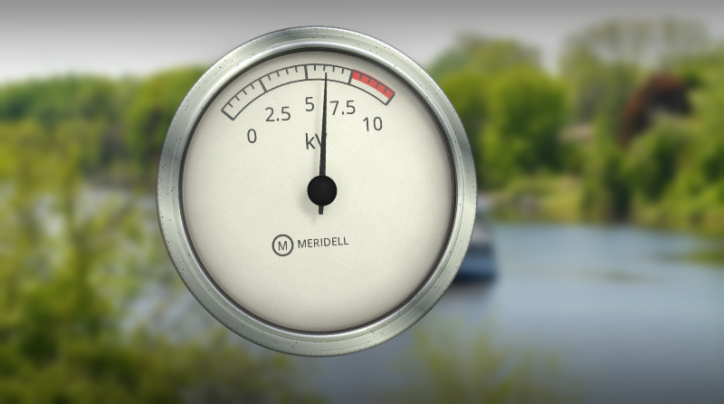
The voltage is 6,kV
